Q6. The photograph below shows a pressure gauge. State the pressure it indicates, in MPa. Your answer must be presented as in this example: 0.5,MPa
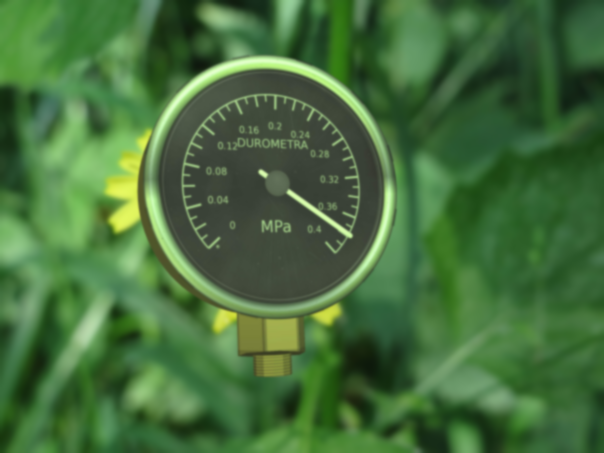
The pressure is 0.38,MPa
